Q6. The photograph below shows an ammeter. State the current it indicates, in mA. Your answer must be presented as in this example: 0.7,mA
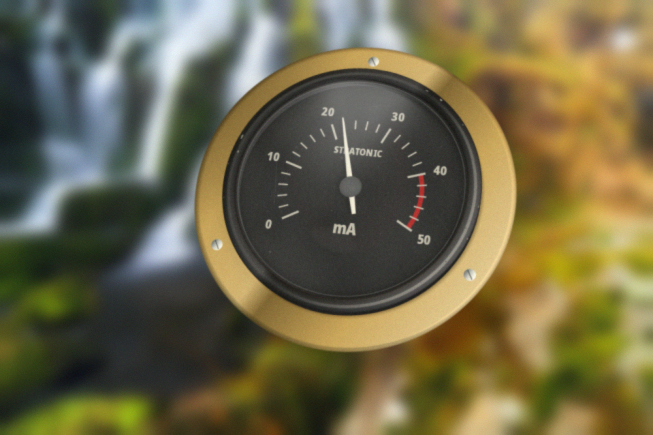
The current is 22,mA
